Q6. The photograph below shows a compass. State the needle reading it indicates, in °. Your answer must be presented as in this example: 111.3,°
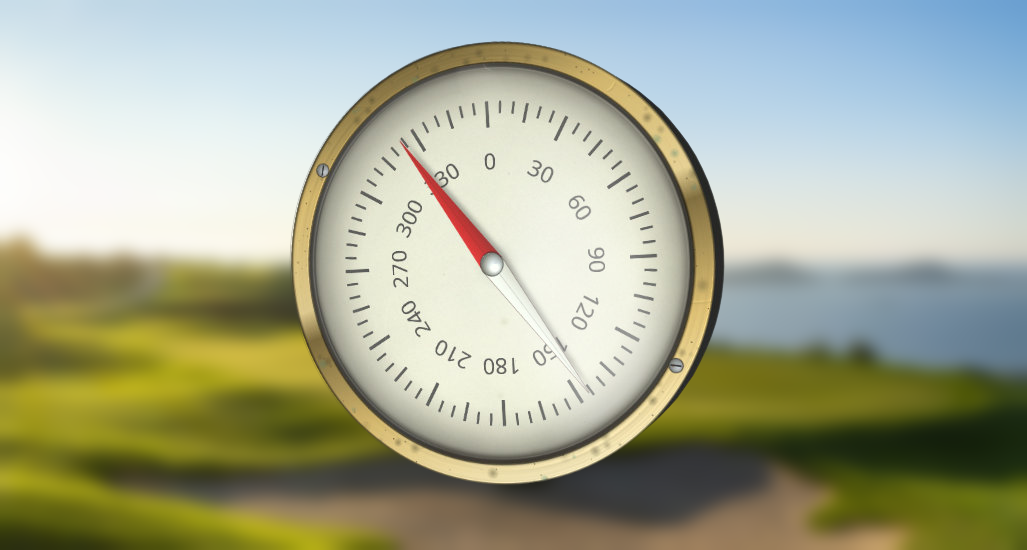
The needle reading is 325,°
